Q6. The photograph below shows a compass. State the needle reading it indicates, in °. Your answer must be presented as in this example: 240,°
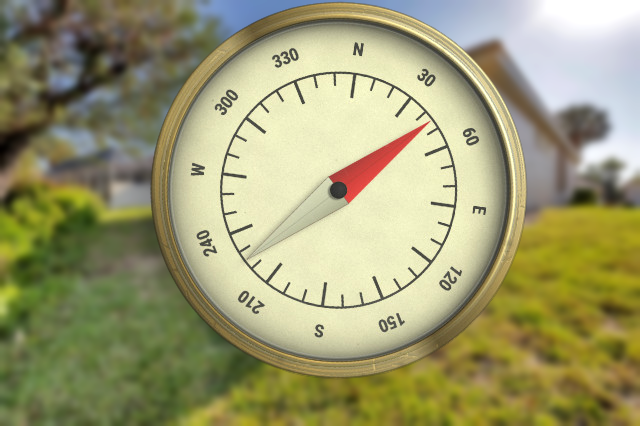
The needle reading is 45,°
